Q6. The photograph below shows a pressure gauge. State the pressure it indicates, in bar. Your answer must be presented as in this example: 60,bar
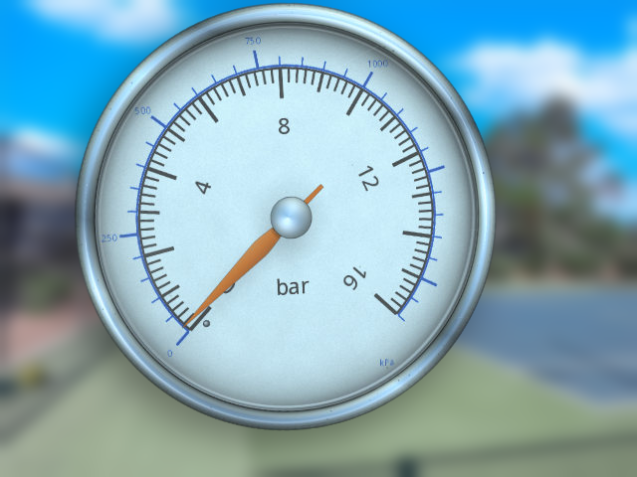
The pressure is 0.2,bar
